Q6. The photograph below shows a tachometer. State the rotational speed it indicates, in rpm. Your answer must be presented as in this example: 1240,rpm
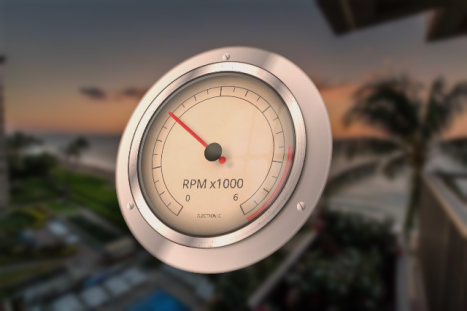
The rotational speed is 2000,rpm
